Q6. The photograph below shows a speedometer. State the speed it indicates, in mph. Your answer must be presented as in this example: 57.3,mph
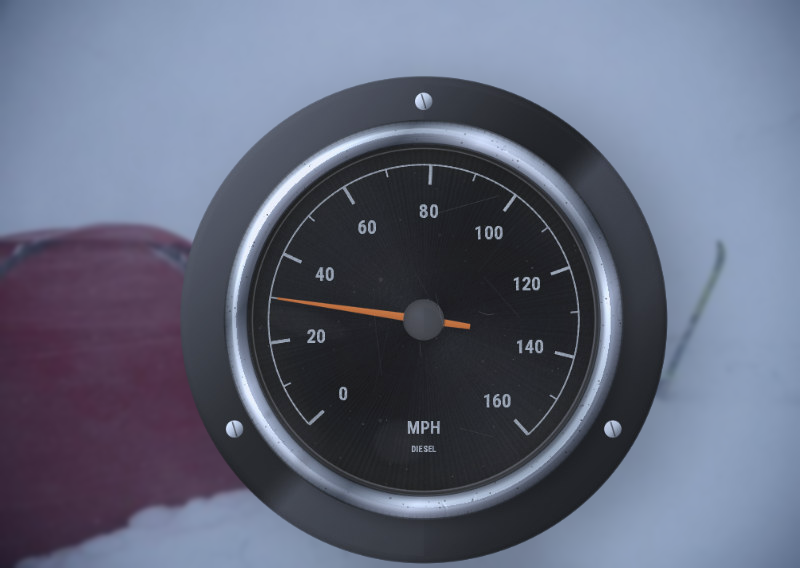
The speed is 30,mph
